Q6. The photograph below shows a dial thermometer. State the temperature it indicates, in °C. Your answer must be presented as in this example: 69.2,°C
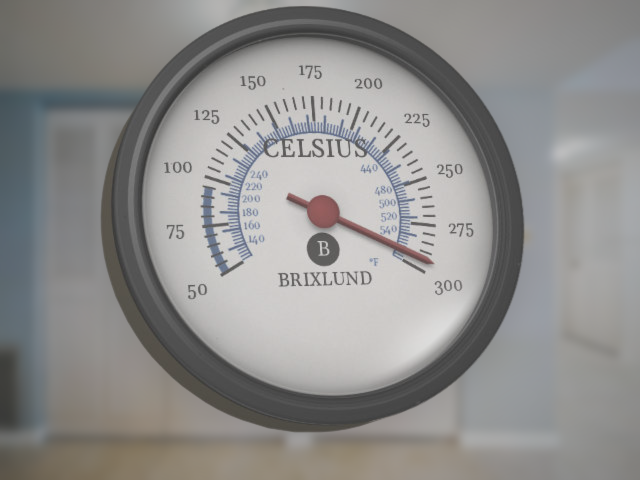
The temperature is 295,°C
